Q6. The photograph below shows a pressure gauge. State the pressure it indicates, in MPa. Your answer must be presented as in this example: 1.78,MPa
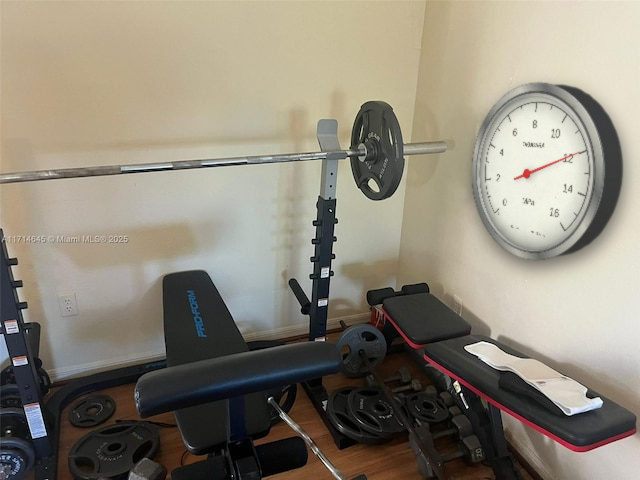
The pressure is 12,MPa
